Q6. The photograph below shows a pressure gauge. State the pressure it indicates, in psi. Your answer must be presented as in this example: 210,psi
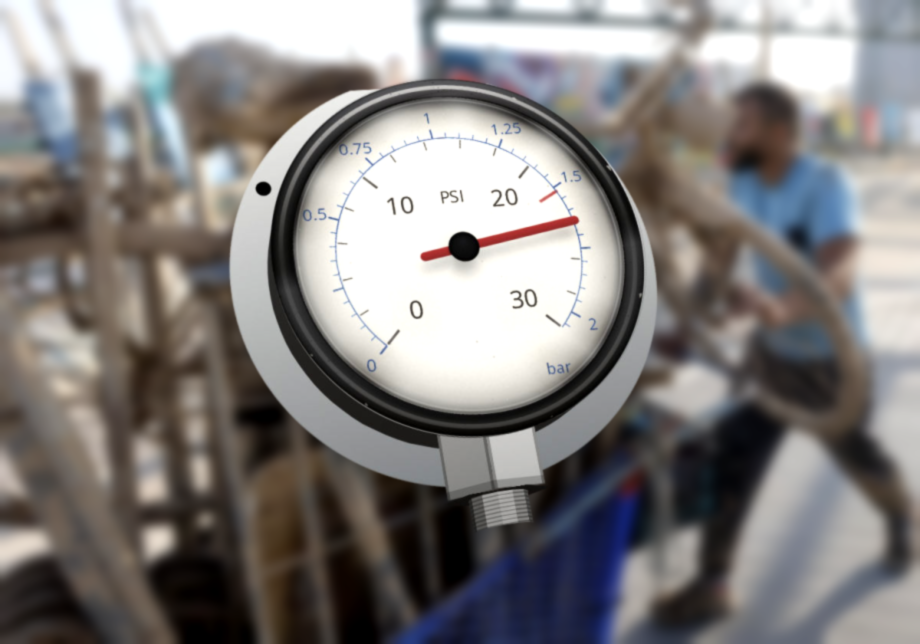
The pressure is 24,psi
